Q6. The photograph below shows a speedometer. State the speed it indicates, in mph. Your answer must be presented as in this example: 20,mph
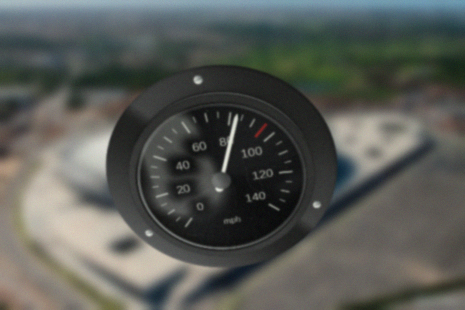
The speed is 82.5,mph
